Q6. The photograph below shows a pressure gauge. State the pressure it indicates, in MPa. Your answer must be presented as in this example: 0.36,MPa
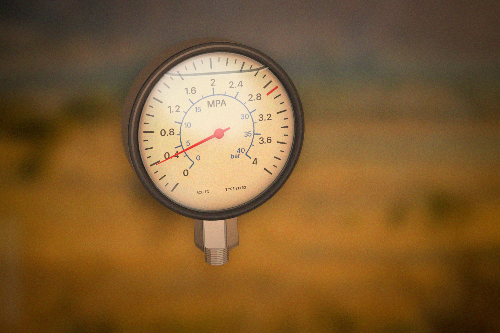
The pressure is 0.4,MPa
